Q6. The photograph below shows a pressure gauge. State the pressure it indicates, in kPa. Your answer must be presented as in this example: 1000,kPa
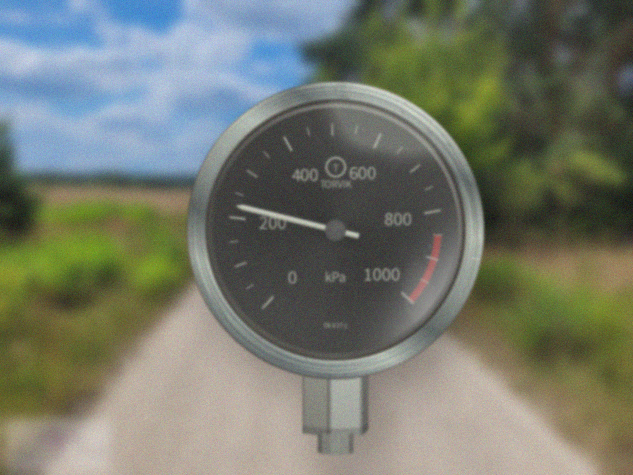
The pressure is 225,kPa
